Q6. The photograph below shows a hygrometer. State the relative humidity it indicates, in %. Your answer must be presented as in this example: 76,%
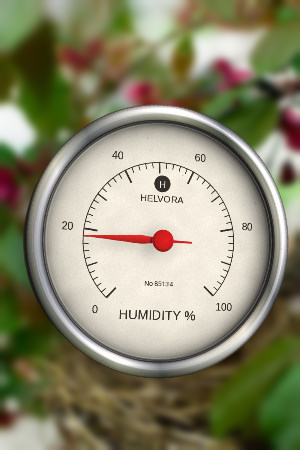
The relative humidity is 18,%
